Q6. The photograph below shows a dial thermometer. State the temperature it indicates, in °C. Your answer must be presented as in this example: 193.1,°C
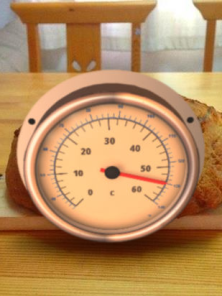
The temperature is 54,°C
